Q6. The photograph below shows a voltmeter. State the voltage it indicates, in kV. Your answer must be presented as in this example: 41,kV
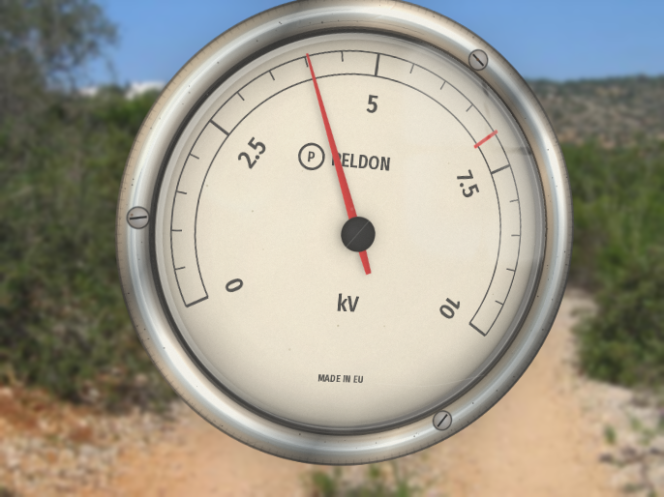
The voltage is 4,kV
